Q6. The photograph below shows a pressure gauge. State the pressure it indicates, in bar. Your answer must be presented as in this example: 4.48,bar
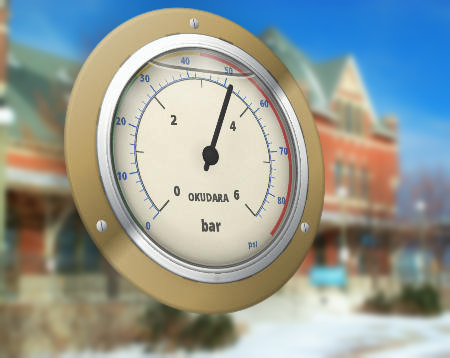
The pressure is 3.5,bar
